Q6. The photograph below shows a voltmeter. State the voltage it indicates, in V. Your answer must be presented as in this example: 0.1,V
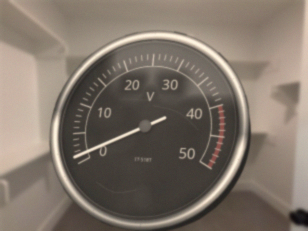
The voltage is 1,V
